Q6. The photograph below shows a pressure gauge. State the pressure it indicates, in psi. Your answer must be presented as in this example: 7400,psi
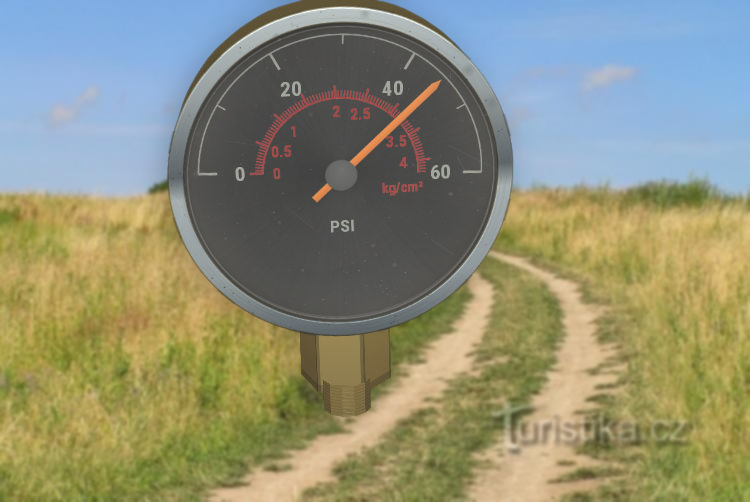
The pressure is 45,psi
